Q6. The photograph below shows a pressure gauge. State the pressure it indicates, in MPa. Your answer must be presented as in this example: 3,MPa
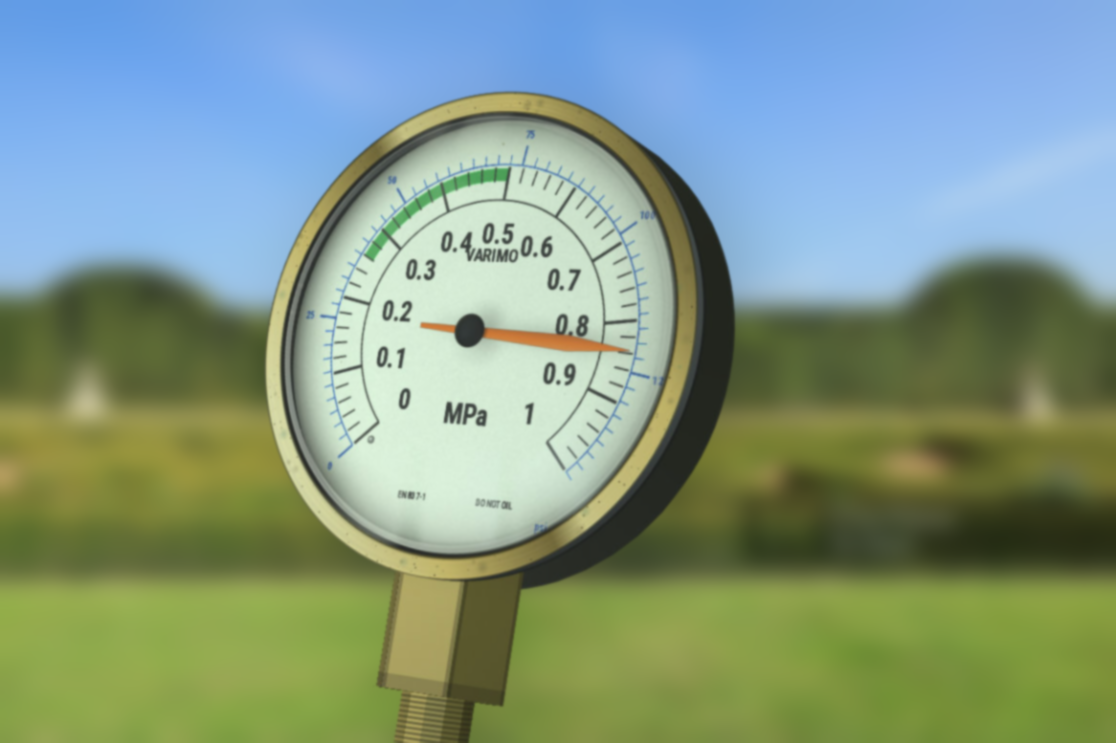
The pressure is 0.84,MPa
